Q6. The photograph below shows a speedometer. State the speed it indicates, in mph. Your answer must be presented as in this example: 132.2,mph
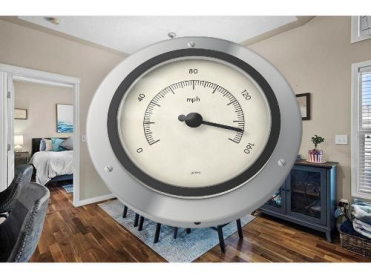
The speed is 150,mph
